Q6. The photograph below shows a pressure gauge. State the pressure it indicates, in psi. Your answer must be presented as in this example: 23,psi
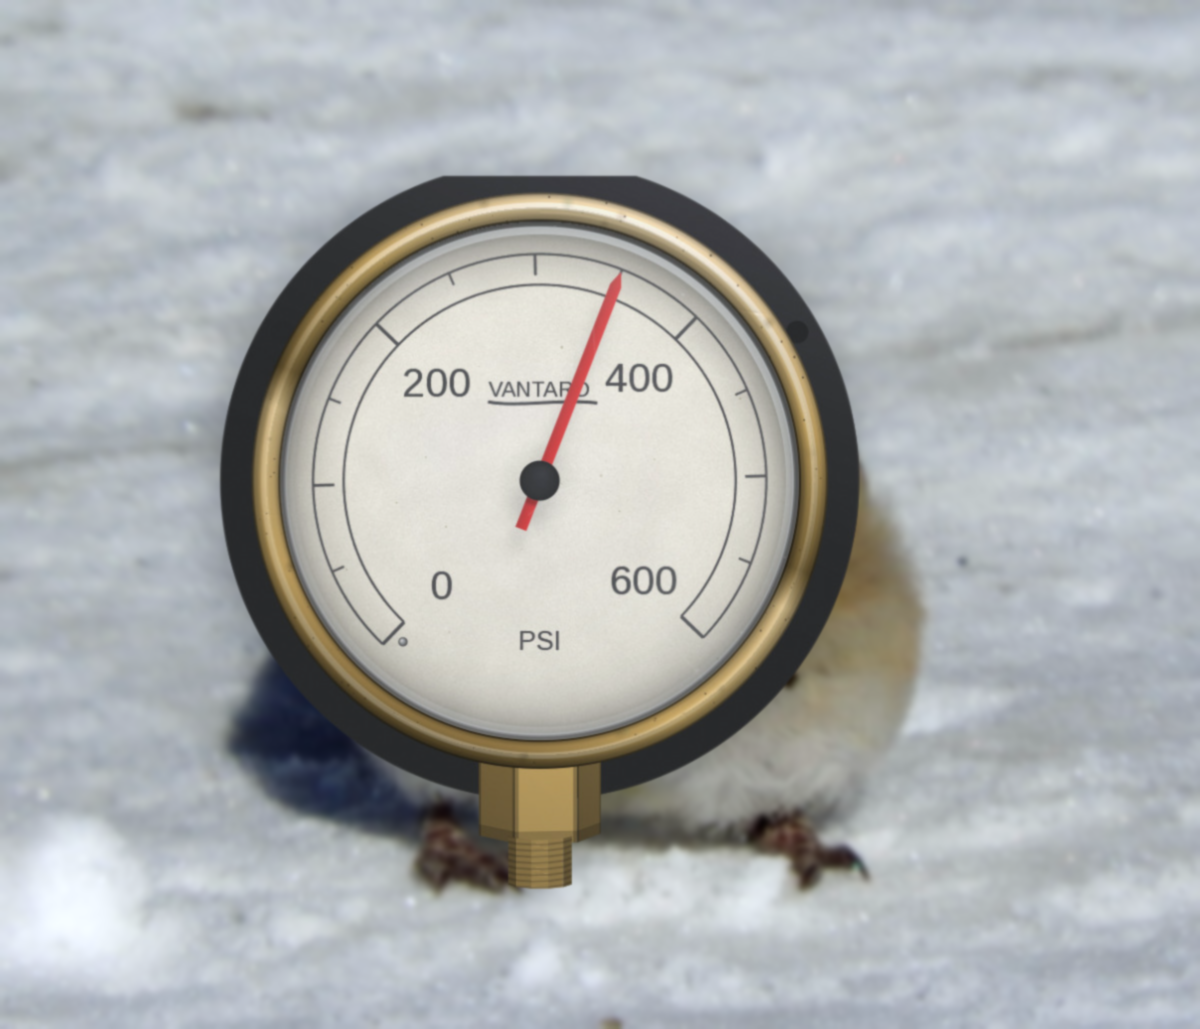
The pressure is 350,psi
